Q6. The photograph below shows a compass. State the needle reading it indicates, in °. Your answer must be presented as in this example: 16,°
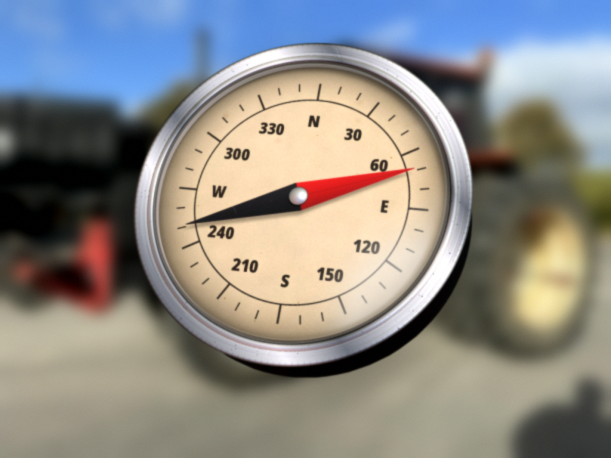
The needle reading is 70,°
